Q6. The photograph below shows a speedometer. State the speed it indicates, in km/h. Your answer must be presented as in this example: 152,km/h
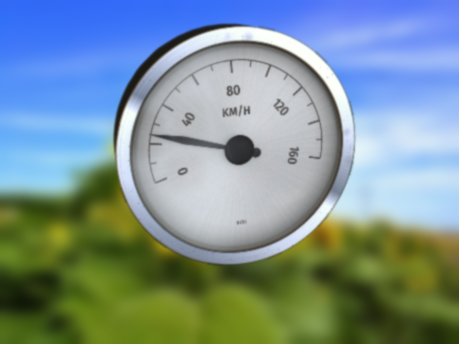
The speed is 25,km/h
